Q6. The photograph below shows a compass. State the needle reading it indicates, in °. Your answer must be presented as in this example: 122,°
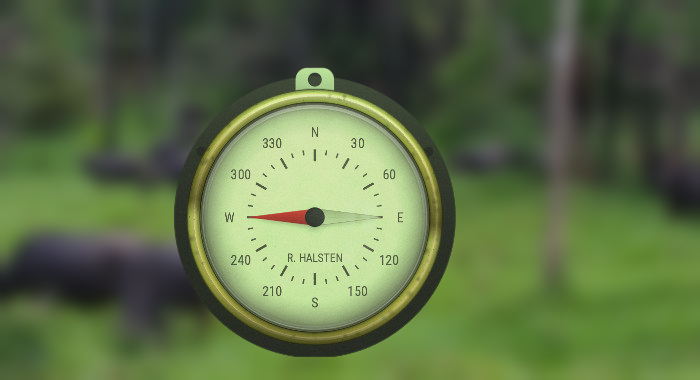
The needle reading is 270,°
